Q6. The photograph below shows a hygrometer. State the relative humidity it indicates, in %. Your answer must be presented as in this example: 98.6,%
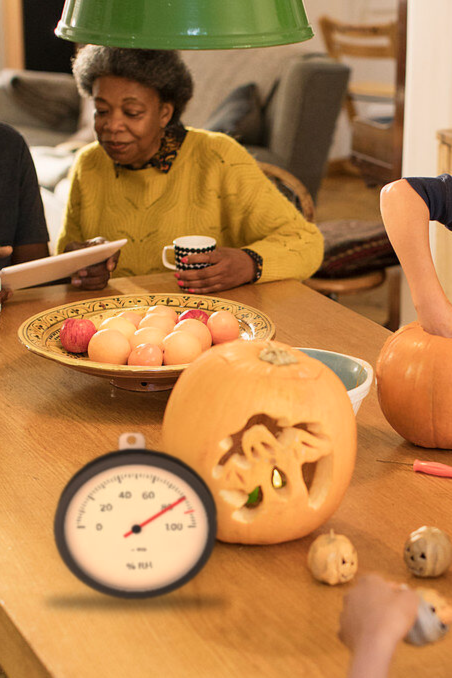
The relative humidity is 80,%
